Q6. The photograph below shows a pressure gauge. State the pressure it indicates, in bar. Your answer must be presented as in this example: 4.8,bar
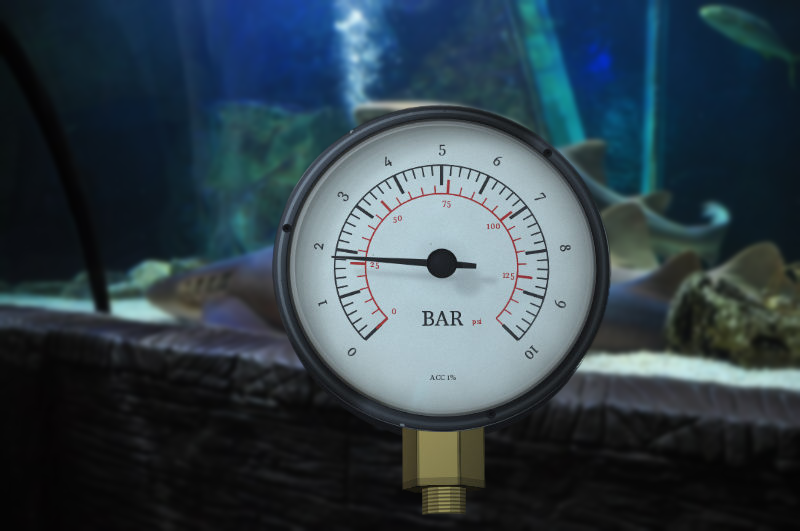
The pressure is 1.8,bar
